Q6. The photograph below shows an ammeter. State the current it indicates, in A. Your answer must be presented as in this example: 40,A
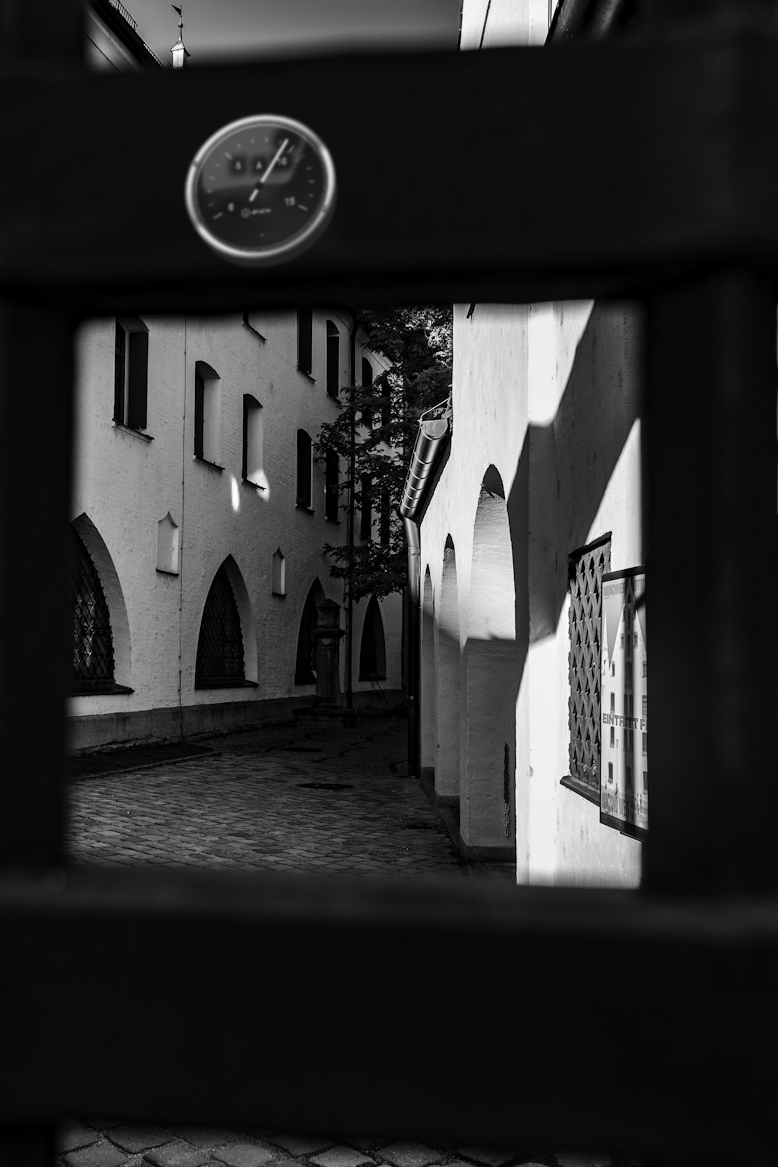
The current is 9.5,A
